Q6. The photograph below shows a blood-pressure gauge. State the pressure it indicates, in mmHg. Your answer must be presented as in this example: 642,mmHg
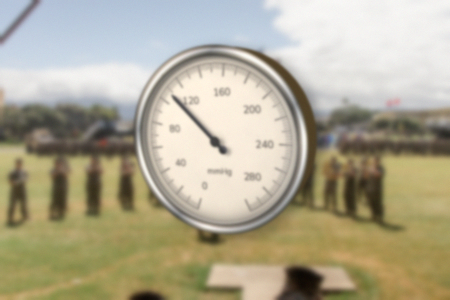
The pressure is 110,mmHg
